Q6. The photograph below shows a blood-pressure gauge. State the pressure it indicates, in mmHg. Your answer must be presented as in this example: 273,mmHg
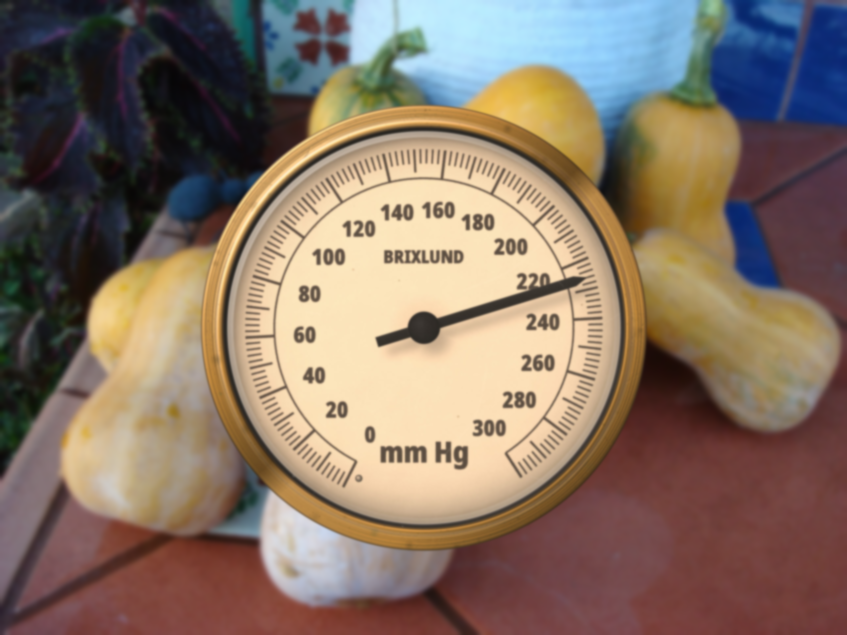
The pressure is 226,mmHg
